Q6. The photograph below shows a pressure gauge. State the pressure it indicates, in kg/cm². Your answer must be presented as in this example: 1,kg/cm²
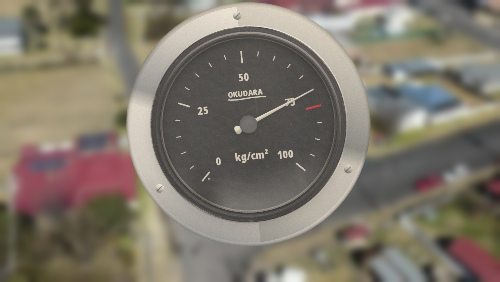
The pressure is 75,kg/cm²
